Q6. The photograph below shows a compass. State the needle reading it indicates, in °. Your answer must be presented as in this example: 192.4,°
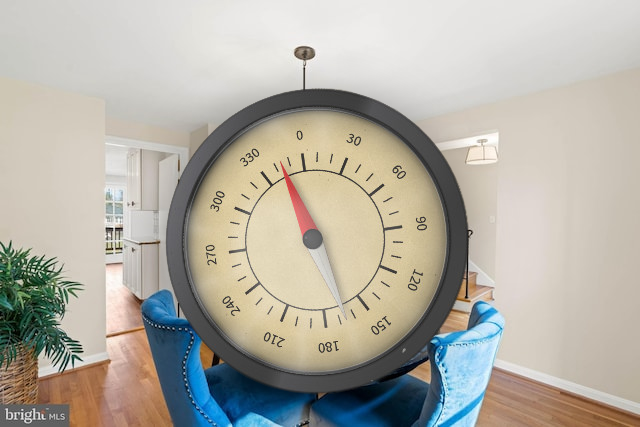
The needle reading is 345,°
